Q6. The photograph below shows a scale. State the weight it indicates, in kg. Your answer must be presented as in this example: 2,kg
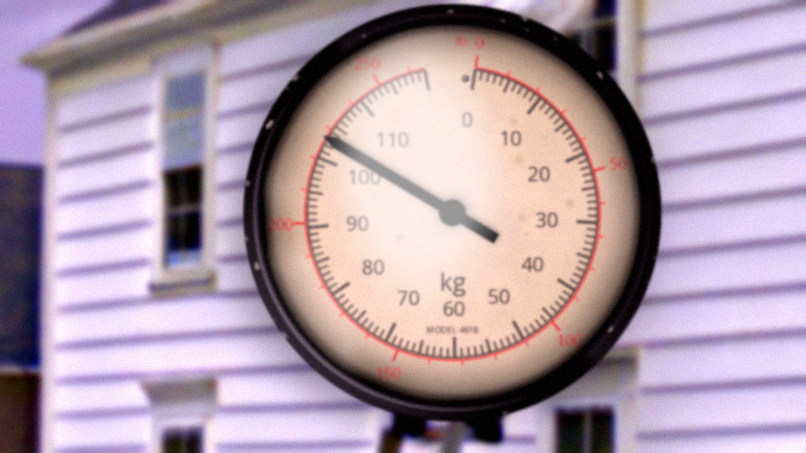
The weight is 103,kg
